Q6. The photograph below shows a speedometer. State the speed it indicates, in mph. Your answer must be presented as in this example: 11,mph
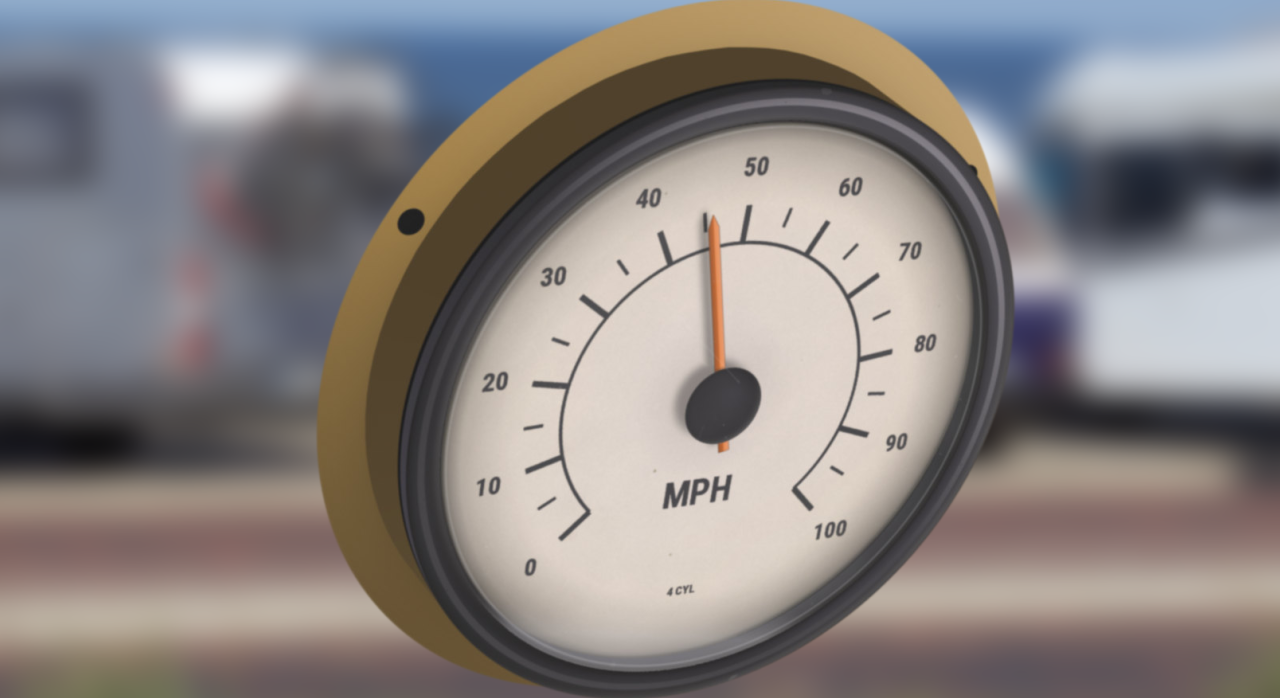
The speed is 45,mph
